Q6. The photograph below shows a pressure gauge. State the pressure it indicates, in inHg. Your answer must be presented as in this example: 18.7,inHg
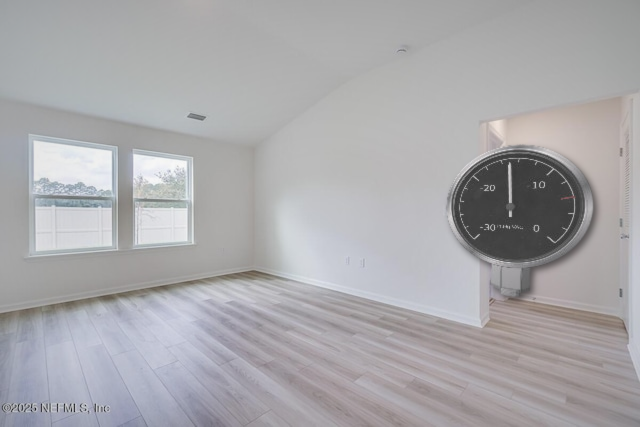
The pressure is -15,inHg
